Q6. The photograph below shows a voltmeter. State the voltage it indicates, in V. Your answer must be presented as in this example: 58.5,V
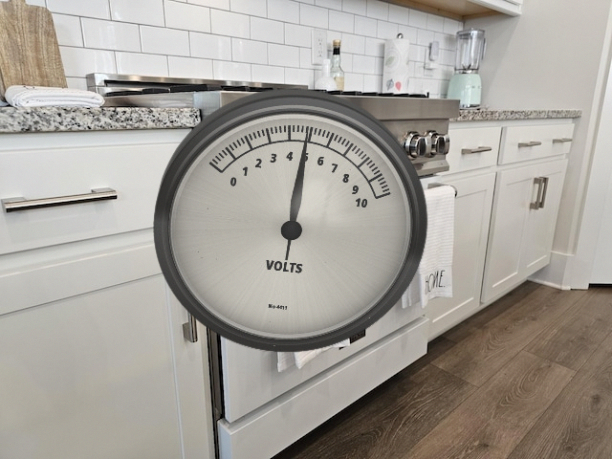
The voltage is 4.8,V
